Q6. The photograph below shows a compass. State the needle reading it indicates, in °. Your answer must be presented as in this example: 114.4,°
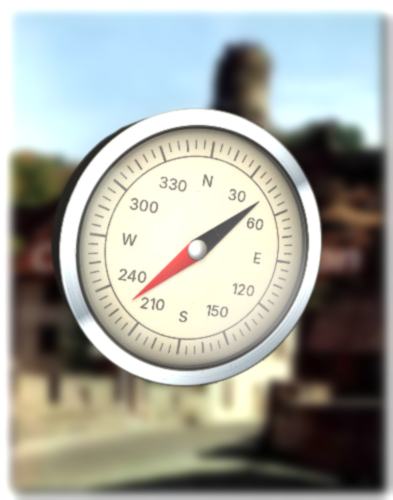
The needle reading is 225,°
